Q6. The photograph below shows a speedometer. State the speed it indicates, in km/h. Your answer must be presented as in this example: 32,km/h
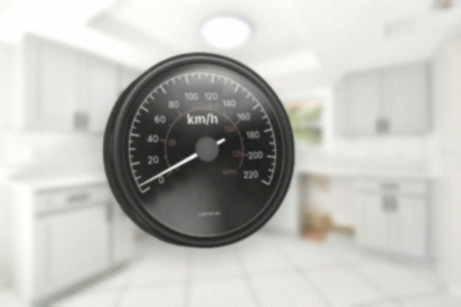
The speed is 5,km/h
